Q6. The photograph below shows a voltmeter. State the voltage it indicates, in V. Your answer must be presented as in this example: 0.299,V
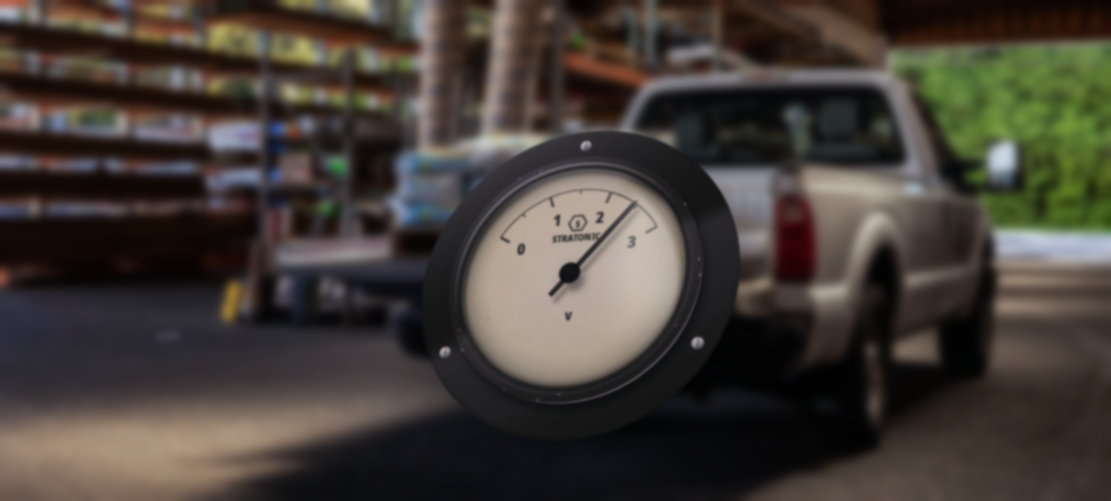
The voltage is 2.5,V
